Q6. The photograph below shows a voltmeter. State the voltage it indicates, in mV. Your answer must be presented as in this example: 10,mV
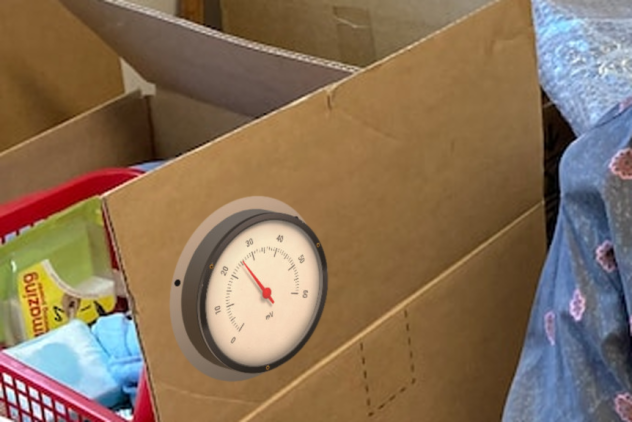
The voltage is 25,mV
